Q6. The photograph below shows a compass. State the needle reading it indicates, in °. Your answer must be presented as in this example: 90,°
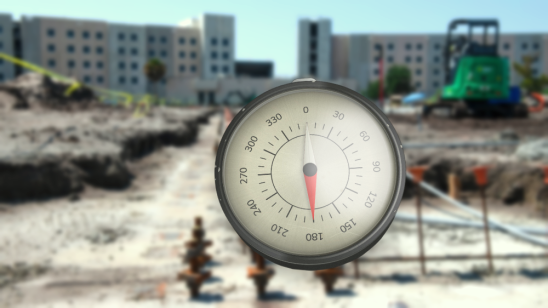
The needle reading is 180,°
